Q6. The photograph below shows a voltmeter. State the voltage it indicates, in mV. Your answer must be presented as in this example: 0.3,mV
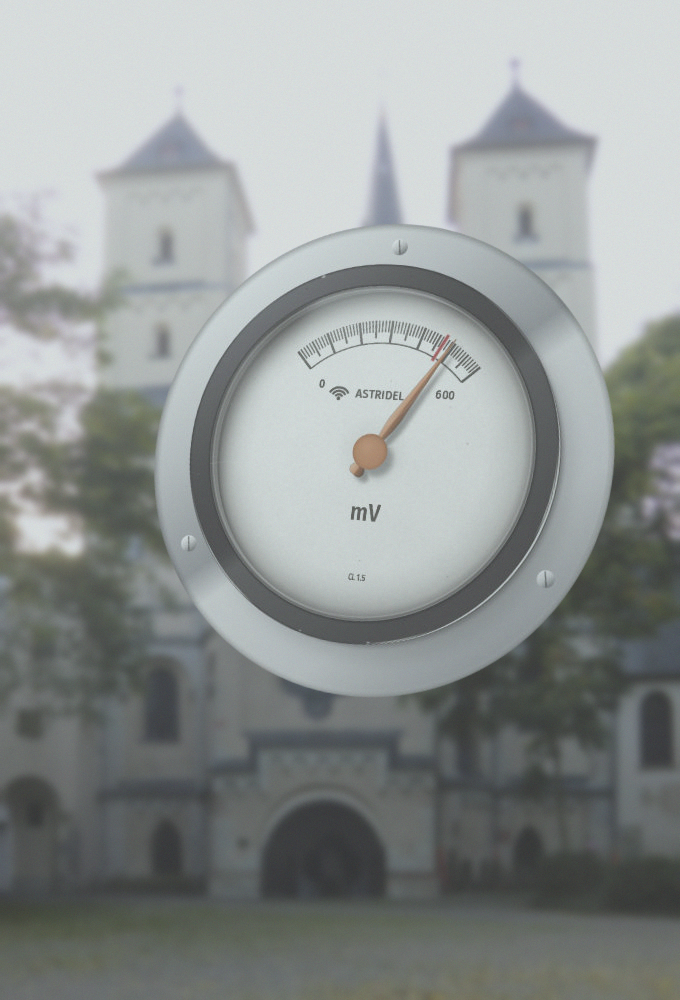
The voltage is 500,mV
